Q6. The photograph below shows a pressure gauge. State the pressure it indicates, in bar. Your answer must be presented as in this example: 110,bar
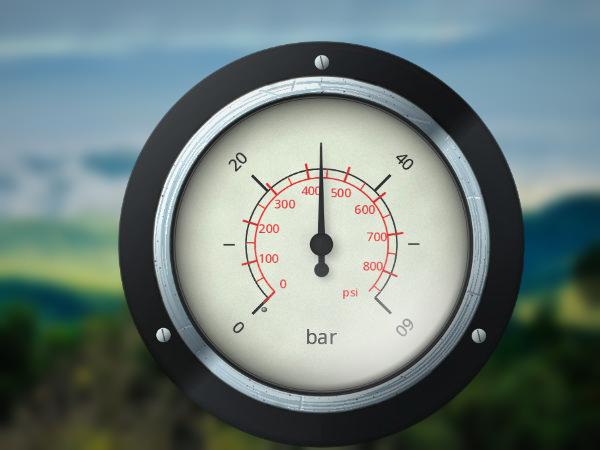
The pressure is 30,bar
